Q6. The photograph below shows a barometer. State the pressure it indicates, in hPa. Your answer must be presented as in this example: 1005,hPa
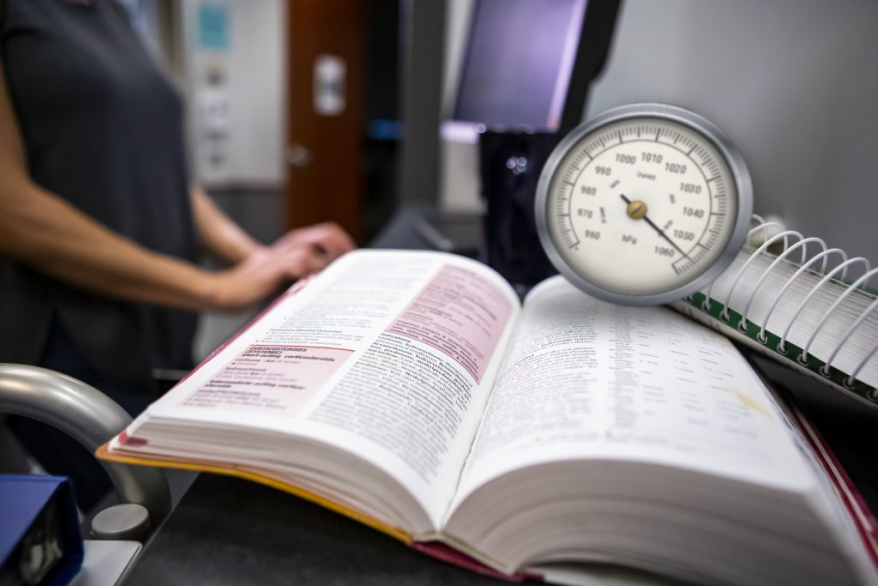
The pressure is 1055,hPa
